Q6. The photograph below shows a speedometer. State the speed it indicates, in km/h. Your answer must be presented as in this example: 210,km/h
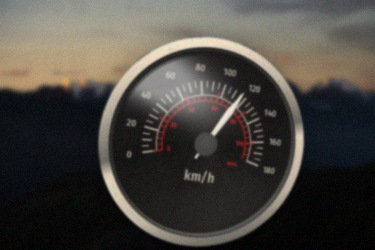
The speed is 115,km/h
